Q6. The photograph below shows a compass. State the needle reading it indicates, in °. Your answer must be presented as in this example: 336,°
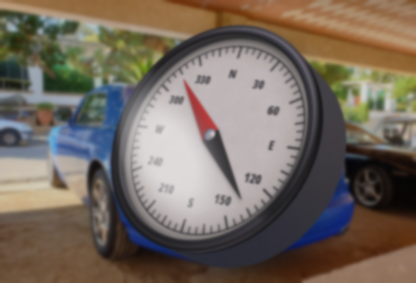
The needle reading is 315,°
